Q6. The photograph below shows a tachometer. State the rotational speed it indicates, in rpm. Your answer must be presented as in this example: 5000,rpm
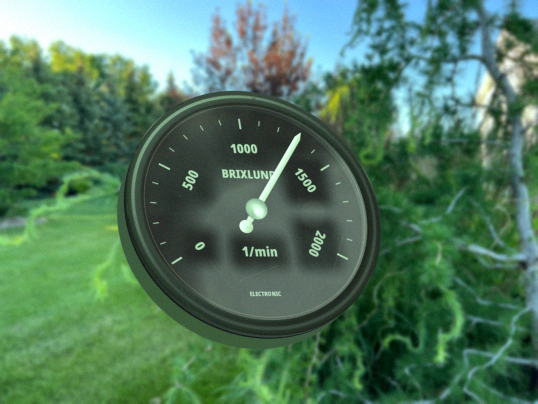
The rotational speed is 1300,rpm
